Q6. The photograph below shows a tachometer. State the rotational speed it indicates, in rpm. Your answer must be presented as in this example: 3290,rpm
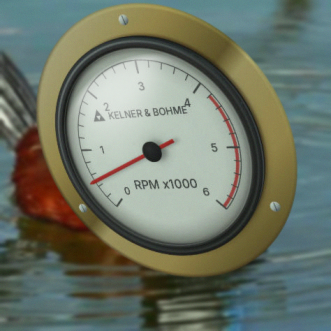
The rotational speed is 500,rpm
